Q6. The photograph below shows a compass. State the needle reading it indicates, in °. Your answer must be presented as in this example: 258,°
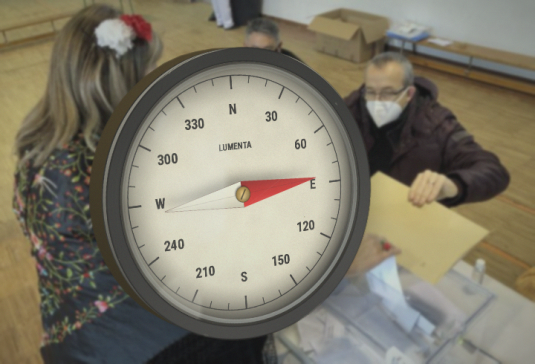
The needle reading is 85,°
